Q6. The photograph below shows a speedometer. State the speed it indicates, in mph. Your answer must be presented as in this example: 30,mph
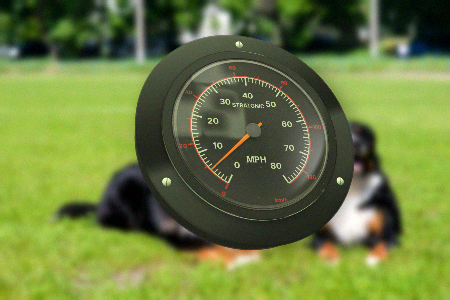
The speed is 5,mph
